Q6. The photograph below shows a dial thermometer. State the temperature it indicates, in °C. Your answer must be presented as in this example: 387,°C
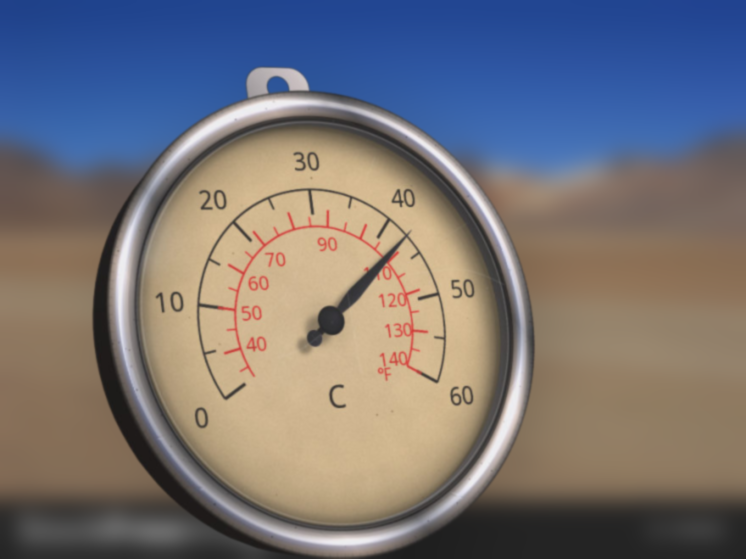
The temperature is 42.5,°C
